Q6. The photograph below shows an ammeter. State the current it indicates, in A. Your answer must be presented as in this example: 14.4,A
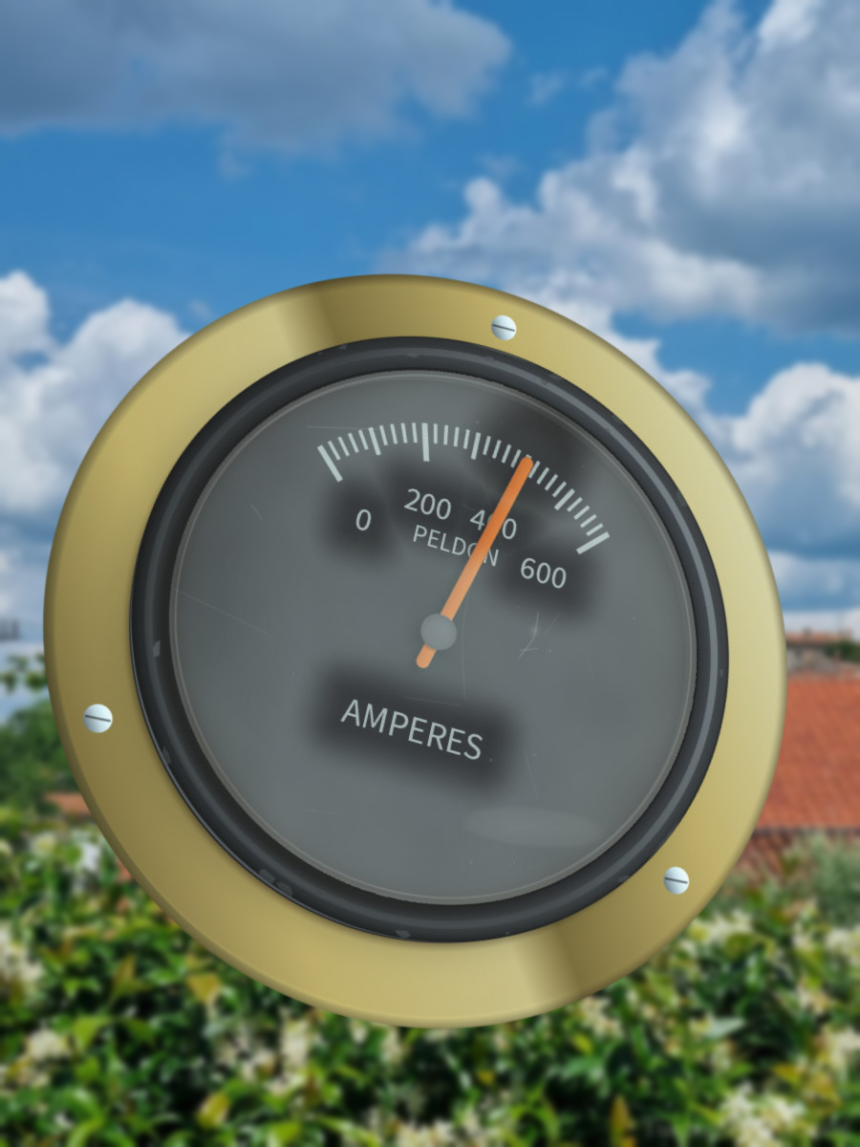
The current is 400,A
